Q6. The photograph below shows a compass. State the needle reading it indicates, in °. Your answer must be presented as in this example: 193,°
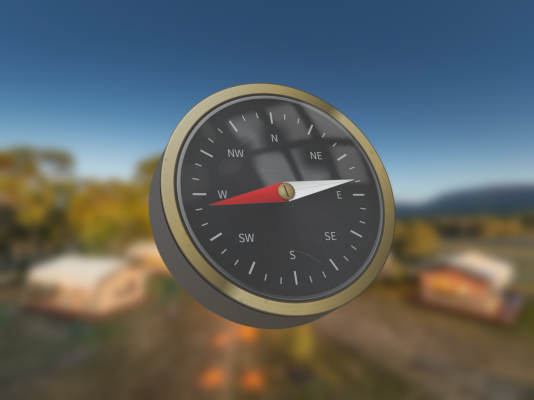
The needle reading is 260,°
